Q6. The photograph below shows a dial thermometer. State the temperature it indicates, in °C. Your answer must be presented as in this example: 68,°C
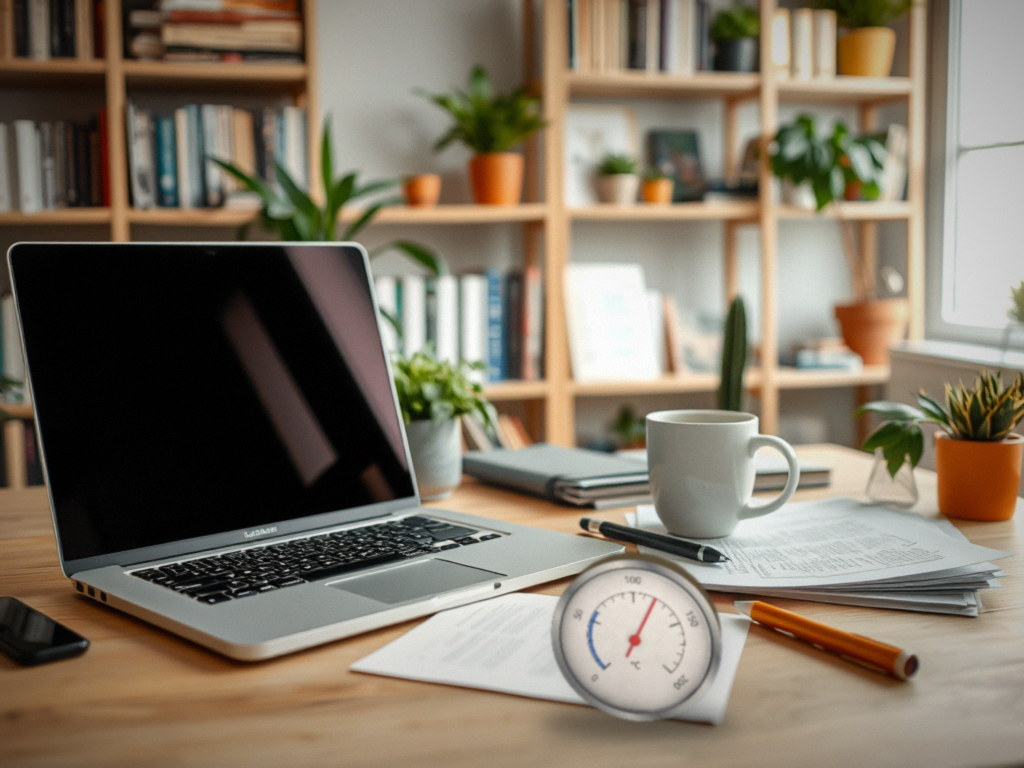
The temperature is 120,°C
